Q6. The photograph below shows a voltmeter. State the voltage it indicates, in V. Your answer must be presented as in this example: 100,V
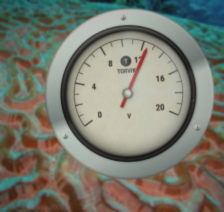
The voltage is 12.5,V
